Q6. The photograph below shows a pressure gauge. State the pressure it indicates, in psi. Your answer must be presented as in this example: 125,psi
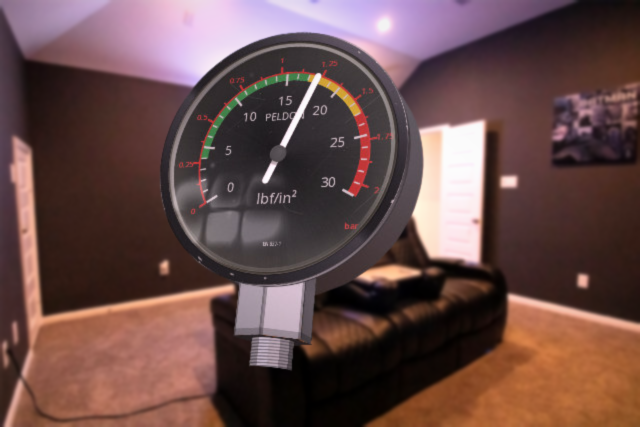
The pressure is 18,psi
